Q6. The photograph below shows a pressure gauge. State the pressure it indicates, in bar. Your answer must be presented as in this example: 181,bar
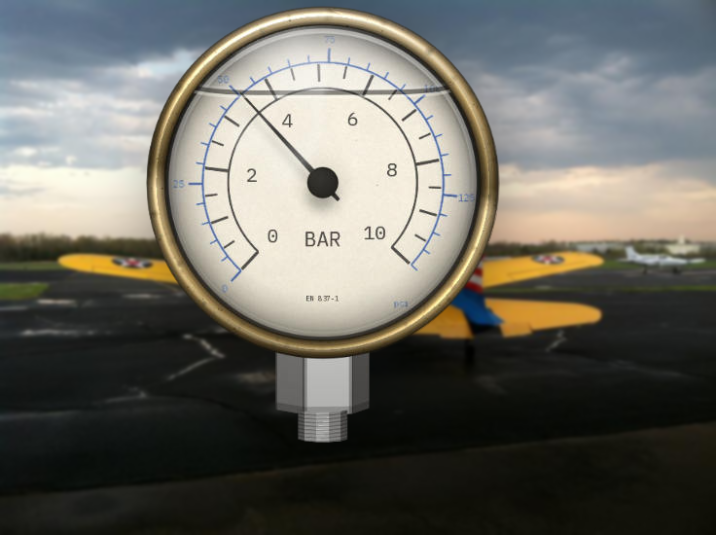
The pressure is 3.5,bar
